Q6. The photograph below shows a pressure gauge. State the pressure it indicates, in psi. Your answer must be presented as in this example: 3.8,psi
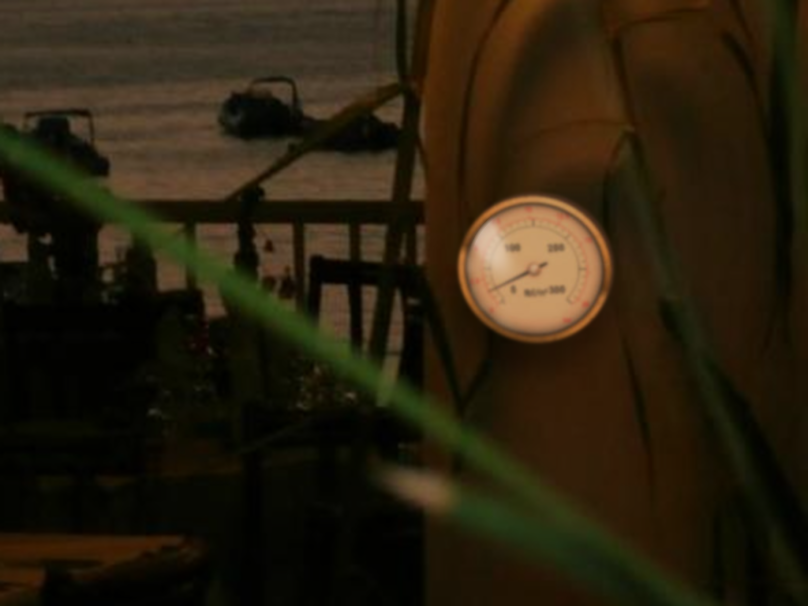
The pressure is 20,psi
